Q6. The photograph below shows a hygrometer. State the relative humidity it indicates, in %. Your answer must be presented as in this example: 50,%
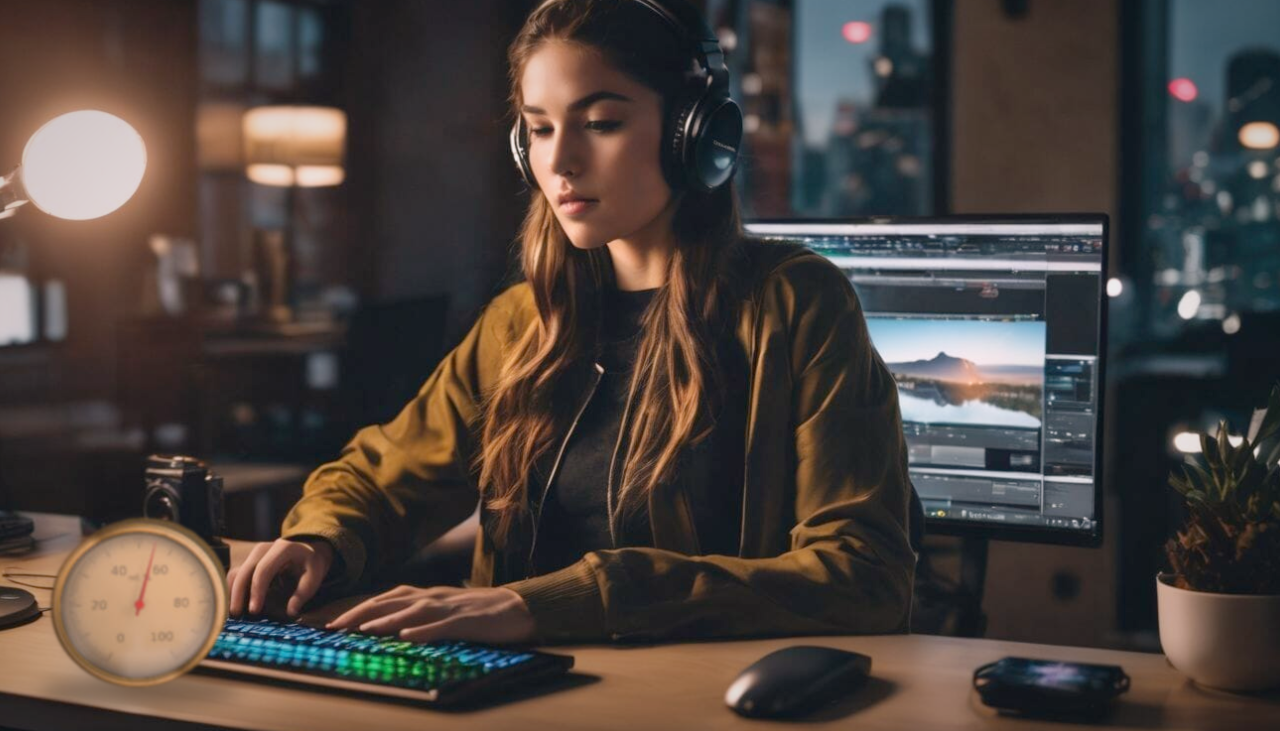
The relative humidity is 55,%
